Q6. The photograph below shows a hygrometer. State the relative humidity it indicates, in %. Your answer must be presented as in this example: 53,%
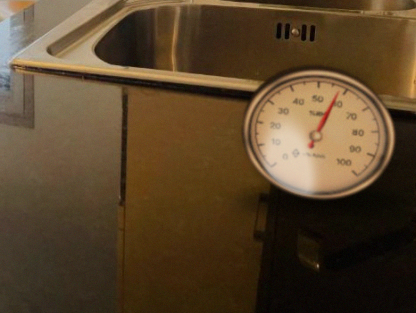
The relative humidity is 57.5,%
